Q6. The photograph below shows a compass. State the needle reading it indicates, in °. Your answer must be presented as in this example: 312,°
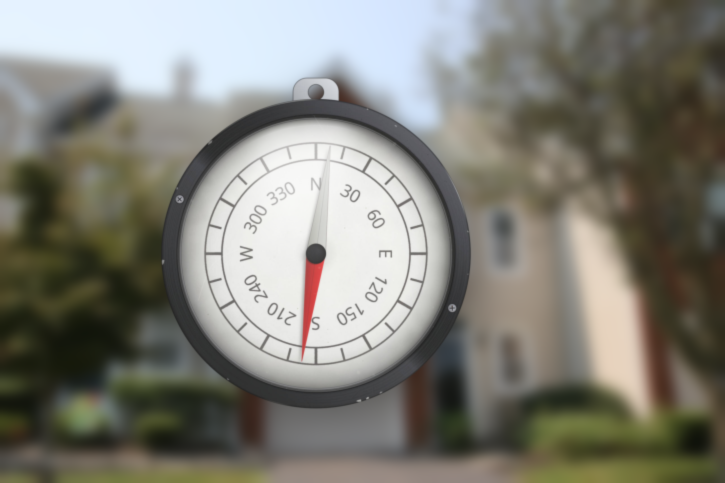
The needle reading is 187.5,°
